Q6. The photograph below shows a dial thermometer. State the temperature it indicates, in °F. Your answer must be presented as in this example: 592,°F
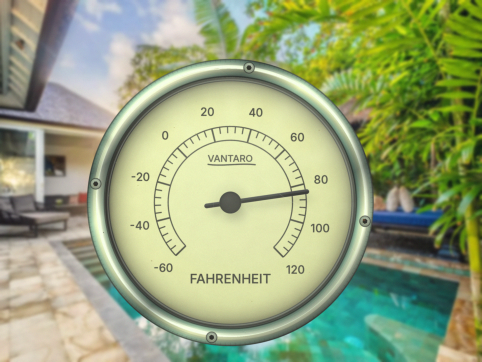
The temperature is 84,°F
